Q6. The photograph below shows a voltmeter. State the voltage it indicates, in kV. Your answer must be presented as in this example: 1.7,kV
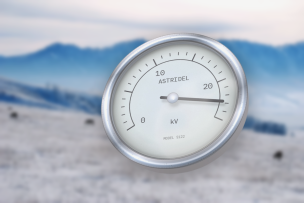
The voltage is 23,kV
